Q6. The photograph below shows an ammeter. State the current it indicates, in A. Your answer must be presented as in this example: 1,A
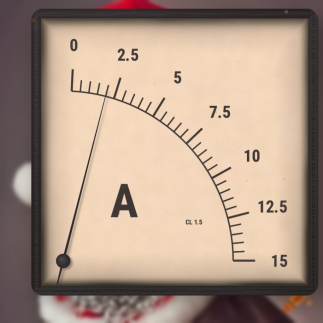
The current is 2,A
